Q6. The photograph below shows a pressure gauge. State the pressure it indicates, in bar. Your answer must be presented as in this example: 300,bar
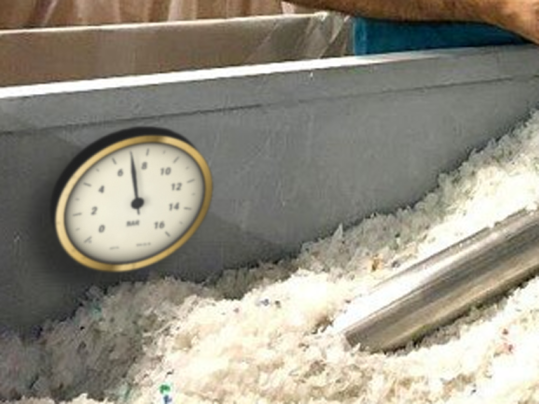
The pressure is 7,bar
